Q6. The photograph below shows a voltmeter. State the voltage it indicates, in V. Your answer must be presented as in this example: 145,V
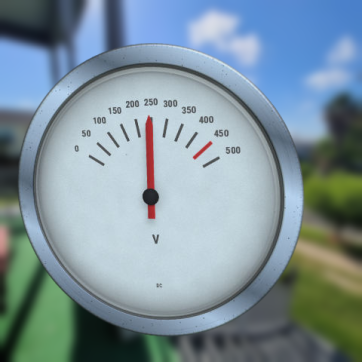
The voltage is 250,V
